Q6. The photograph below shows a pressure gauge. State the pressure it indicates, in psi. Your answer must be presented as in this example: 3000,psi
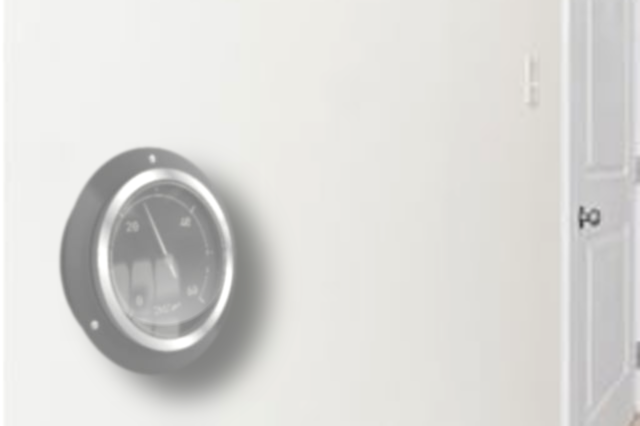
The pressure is 25,psi
